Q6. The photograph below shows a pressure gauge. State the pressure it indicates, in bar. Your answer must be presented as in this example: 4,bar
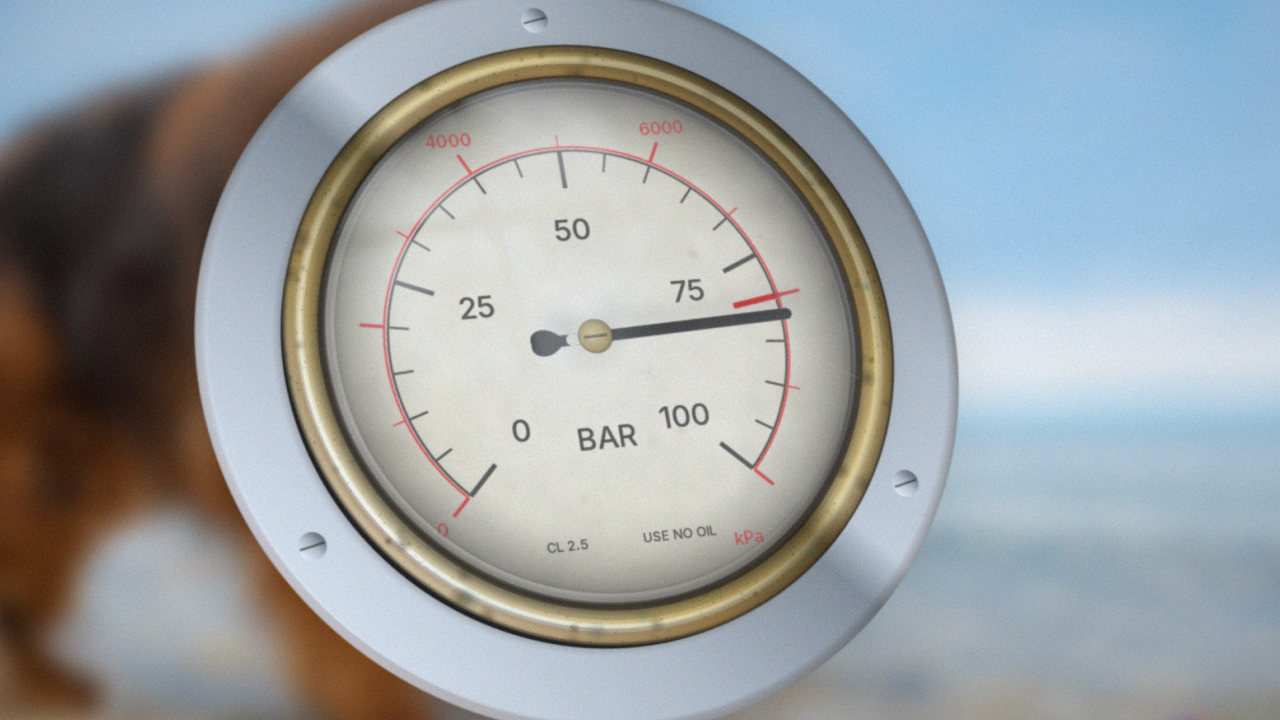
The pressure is 82.5,bar
